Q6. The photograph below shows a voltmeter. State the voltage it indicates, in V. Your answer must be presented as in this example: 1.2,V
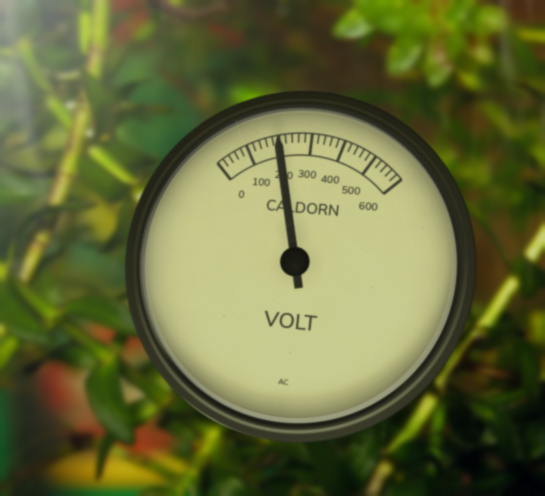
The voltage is 200,V
